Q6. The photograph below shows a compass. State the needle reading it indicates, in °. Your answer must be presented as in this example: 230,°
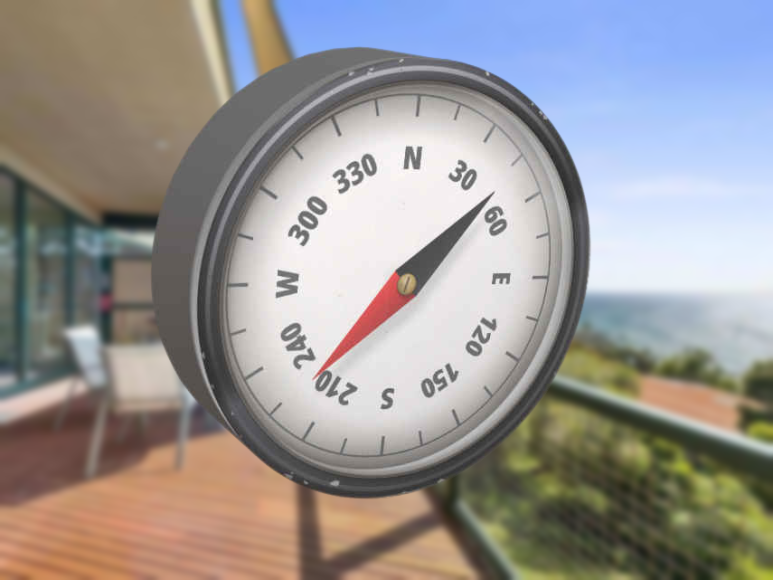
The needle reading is 225,°
